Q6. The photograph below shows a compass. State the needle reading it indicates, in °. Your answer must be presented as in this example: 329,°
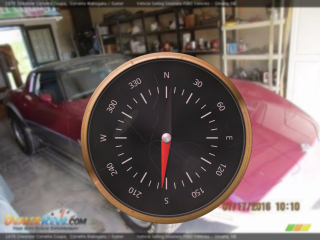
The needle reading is 185,°
